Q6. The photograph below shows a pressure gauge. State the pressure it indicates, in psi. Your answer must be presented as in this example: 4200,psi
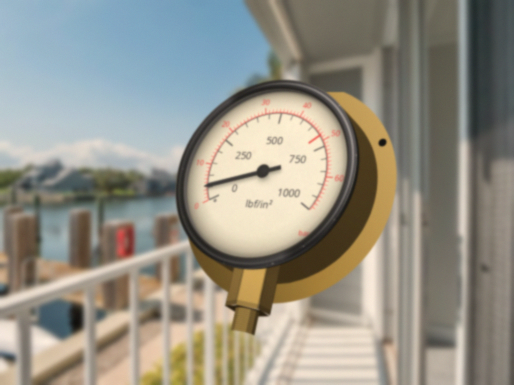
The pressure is 50,psi
